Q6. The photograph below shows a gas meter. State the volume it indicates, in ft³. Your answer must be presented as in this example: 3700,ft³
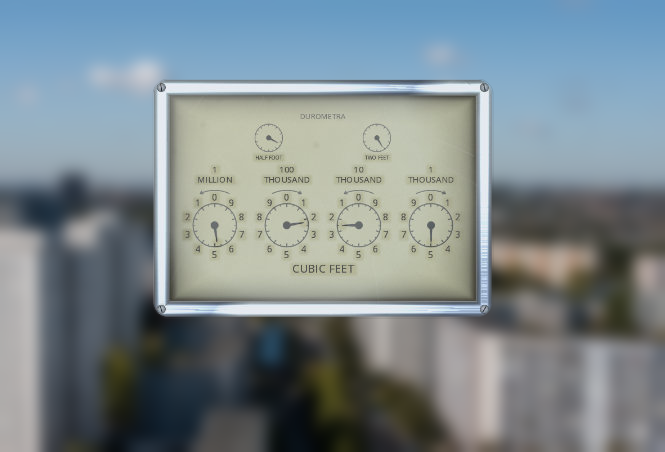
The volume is 522500,ft³
